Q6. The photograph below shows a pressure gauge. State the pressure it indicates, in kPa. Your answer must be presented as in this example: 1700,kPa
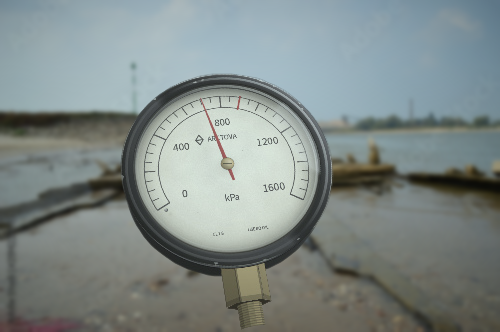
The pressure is 700,kPa
